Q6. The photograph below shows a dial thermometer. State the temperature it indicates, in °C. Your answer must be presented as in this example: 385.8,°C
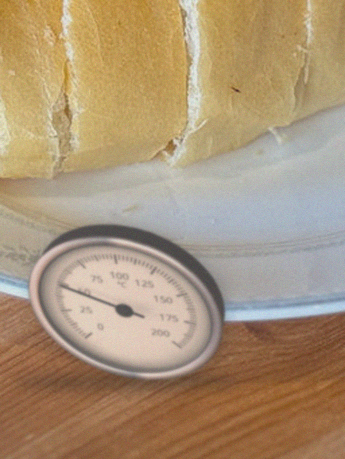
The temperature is 50,°C
